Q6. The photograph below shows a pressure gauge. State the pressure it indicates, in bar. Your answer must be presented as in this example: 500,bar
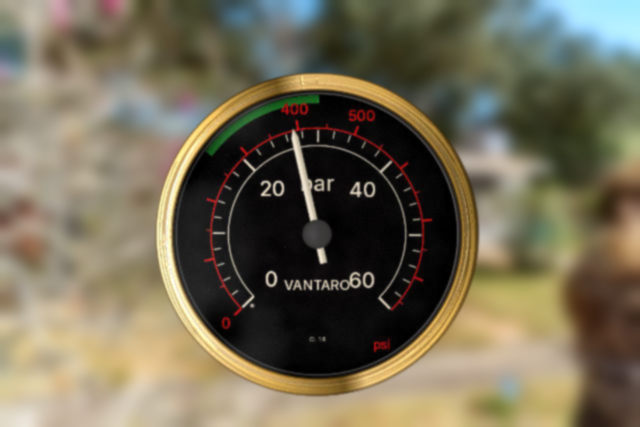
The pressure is 27,bar
